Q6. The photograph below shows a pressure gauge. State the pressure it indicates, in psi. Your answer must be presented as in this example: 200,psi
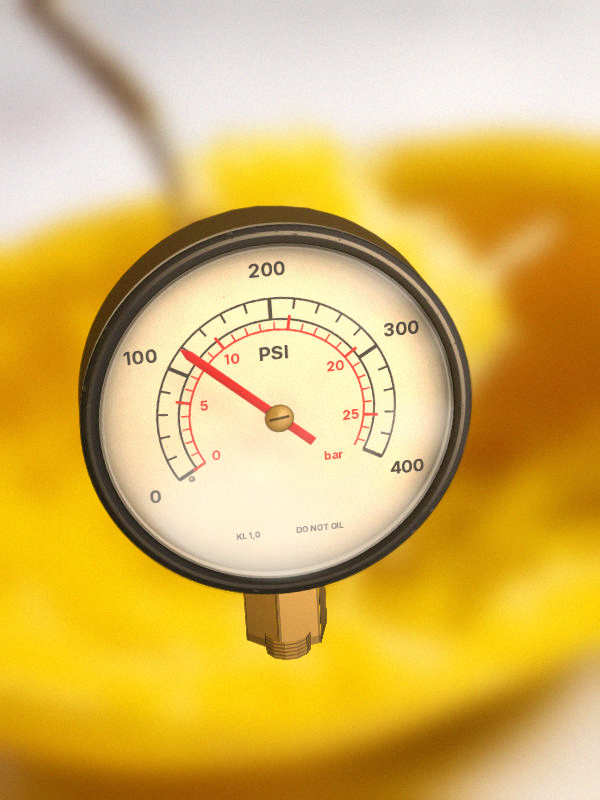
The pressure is 120,psi
